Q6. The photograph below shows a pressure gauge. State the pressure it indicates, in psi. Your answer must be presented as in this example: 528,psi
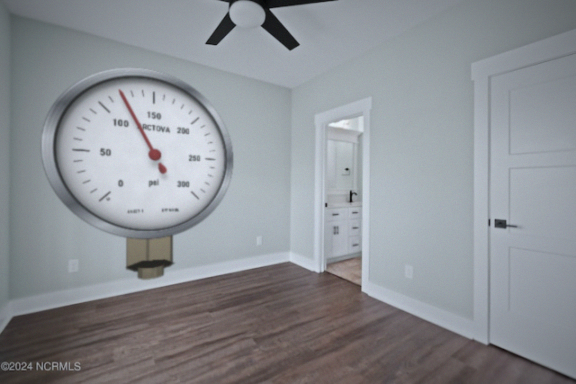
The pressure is 120,psi
